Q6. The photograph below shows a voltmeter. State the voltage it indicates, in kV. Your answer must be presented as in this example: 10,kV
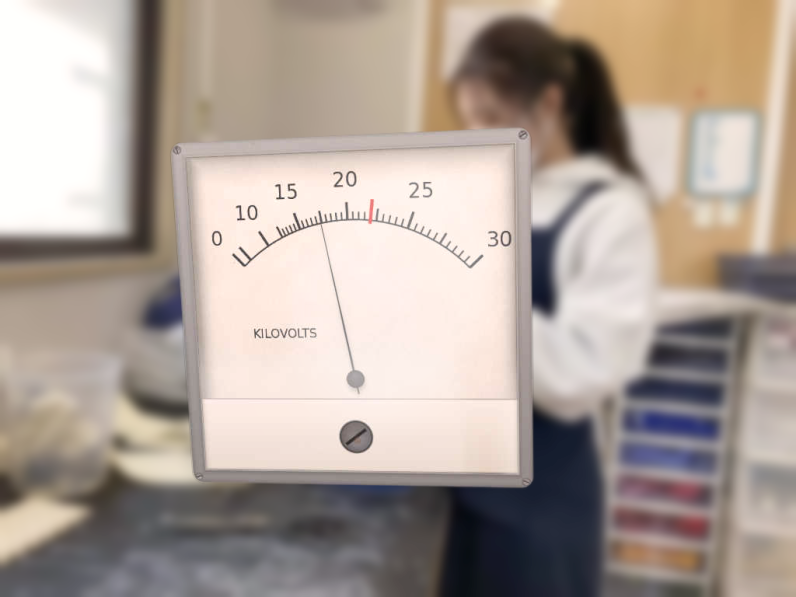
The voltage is 17.5,kV
